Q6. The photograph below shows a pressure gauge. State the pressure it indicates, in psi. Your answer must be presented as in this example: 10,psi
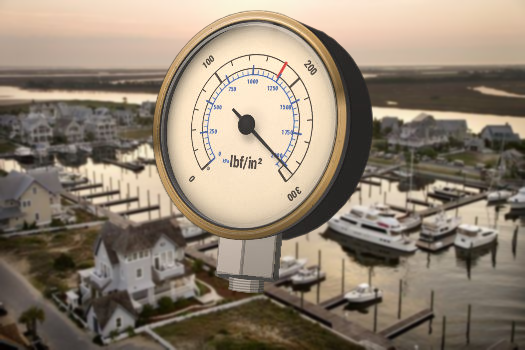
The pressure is 290,psi
